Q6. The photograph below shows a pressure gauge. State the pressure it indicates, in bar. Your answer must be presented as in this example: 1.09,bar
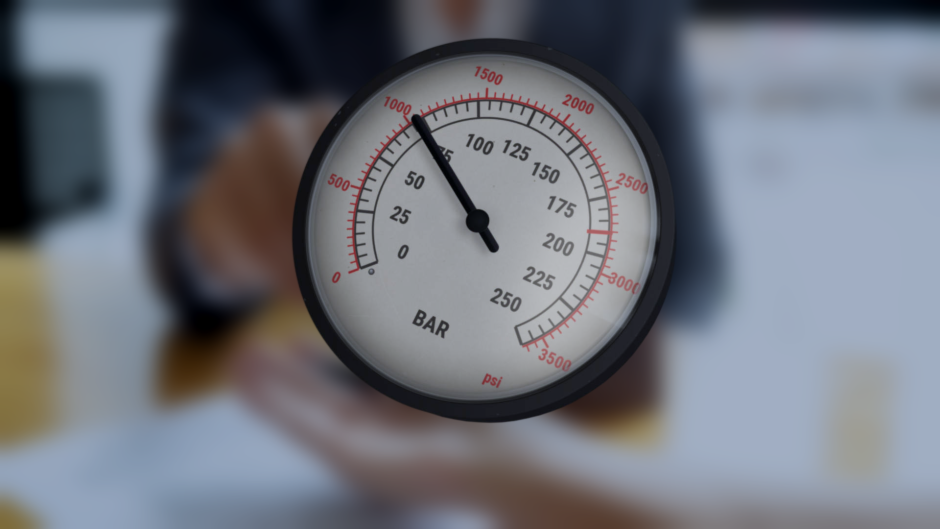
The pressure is 72.5,bar
